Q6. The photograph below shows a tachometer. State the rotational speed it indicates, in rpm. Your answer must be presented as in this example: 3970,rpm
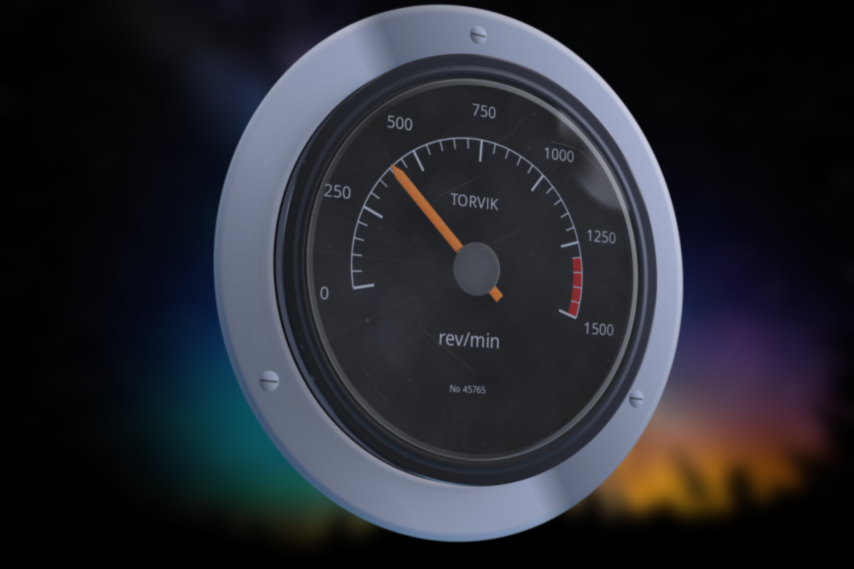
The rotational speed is 400,rpm
